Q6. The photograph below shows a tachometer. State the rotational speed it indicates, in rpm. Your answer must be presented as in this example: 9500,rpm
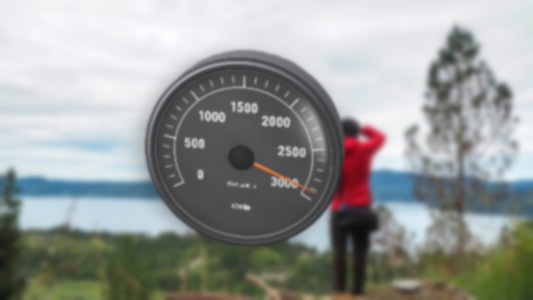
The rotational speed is 2900,rpm
